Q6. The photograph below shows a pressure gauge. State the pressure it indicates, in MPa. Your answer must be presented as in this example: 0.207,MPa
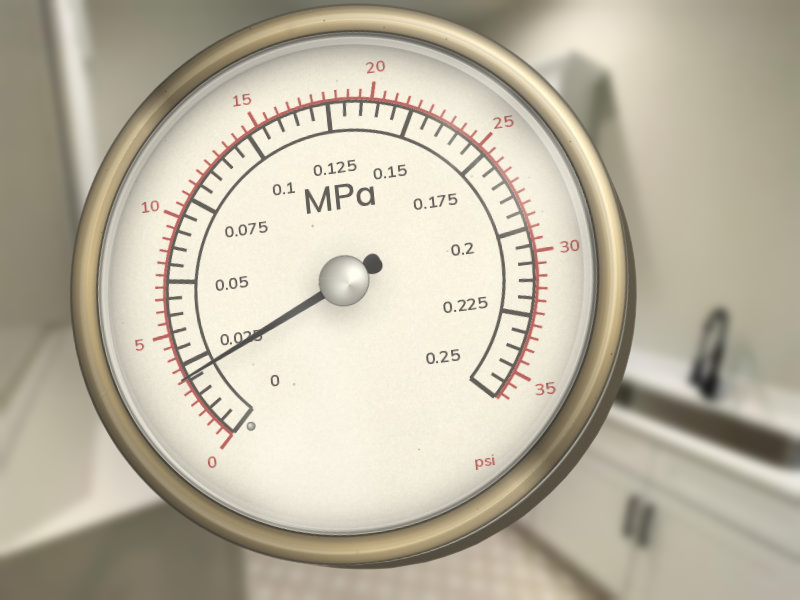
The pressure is 0.02,MPa
